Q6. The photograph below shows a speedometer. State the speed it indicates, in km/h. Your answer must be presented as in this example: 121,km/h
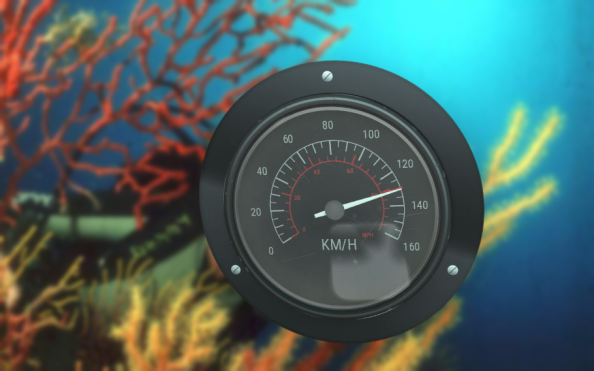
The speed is 130,km/h
